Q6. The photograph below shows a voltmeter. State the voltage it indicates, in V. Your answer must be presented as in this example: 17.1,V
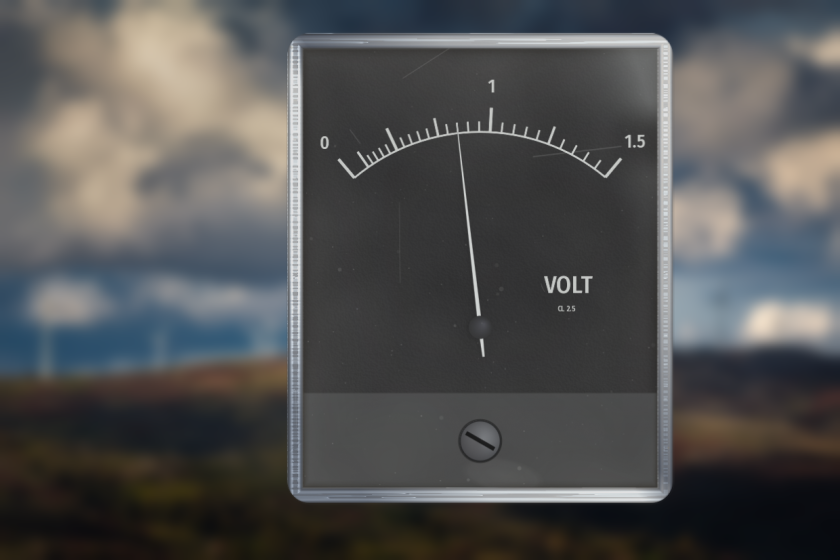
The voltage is 0.85,V
